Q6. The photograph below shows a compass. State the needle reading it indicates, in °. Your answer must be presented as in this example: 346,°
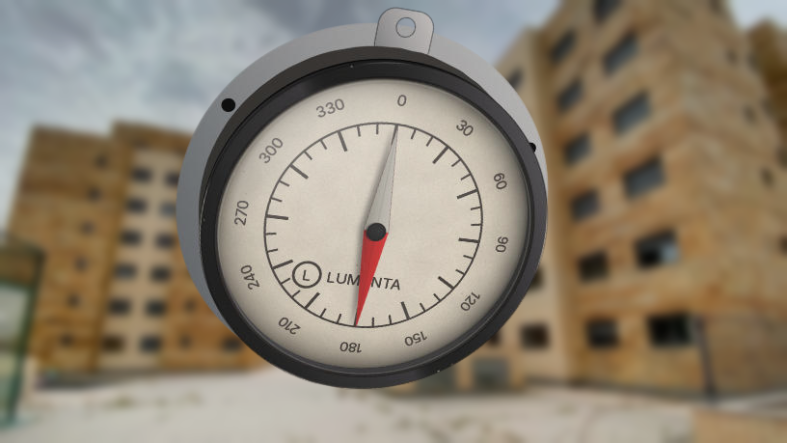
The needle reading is 180,°
